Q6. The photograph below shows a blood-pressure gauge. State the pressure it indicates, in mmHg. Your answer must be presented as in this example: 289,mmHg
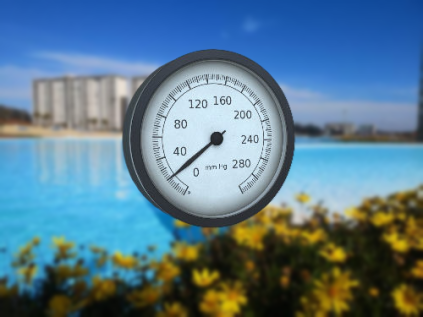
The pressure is 20,mmHg
